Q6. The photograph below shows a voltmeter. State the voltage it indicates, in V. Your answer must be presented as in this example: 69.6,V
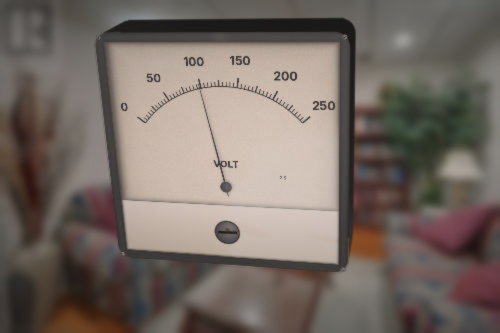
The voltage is 100,V
